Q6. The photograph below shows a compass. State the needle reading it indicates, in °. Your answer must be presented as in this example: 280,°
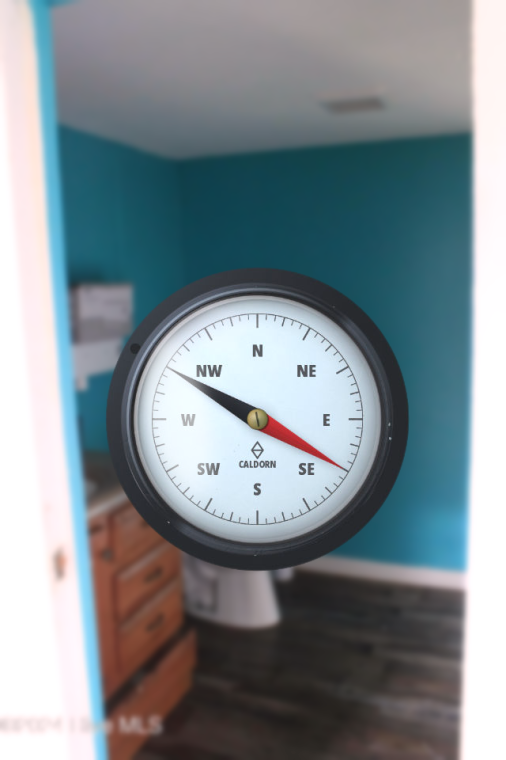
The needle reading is 120,°
